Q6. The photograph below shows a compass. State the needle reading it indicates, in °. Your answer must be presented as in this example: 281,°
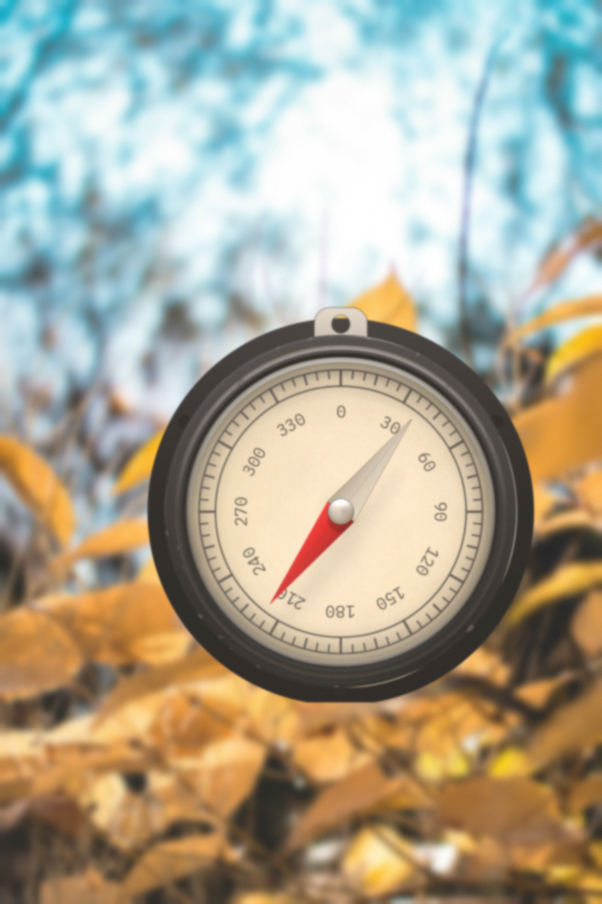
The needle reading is 217.5,°
